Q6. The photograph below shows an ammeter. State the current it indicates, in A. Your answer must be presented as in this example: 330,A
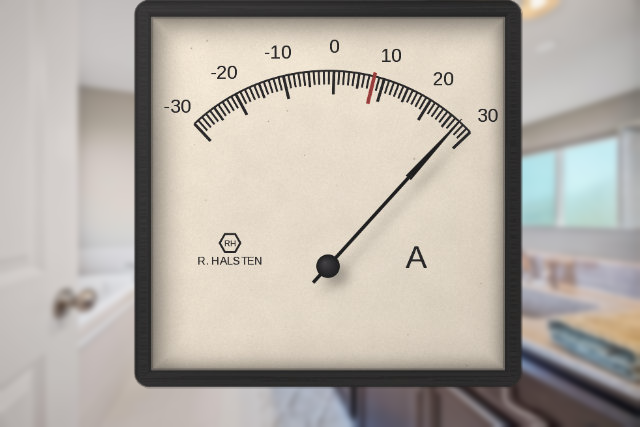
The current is 27,A
